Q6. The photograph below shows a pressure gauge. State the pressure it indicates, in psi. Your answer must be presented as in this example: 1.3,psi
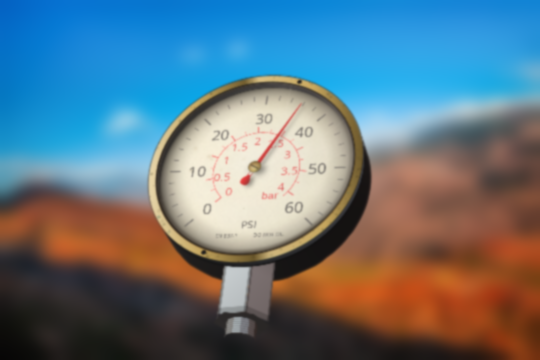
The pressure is 36,psi
